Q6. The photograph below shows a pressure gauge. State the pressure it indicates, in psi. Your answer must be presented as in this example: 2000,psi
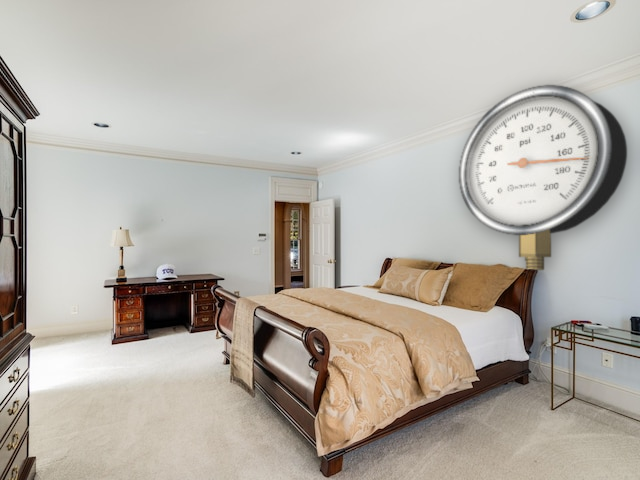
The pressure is 170,psi
